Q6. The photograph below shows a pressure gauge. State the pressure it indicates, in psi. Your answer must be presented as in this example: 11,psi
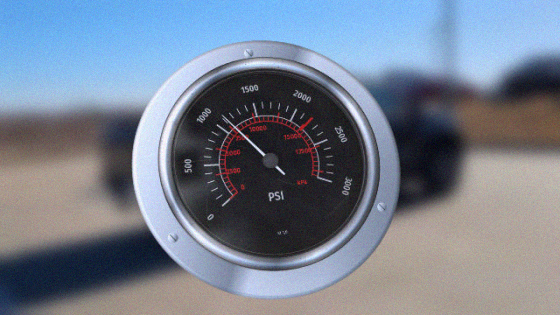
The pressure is 1100,psi
